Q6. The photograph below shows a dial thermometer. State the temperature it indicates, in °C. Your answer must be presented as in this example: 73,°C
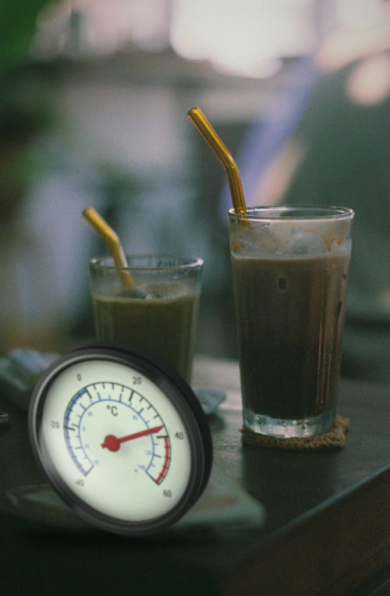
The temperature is 36,°C
